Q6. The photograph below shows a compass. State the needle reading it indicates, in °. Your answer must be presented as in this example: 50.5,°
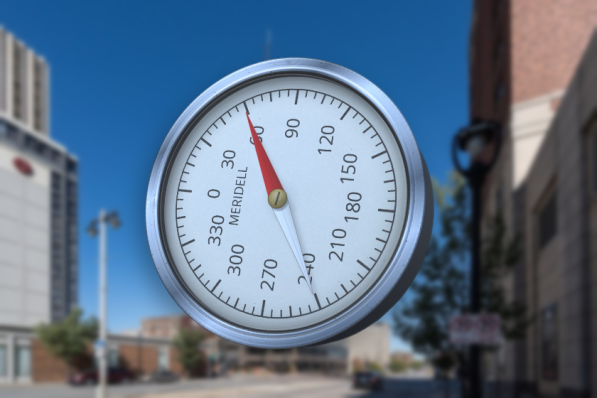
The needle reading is 60,°
